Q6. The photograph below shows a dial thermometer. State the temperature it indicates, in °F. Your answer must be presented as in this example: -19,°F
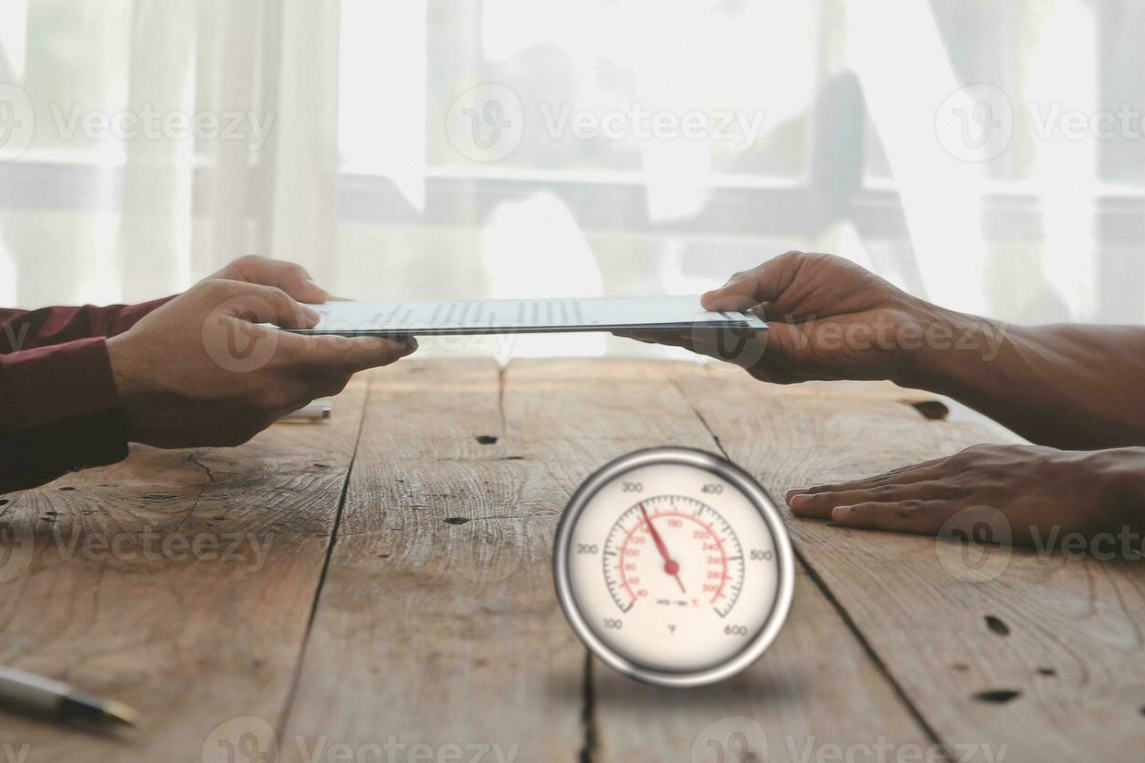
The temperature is 300,°F
